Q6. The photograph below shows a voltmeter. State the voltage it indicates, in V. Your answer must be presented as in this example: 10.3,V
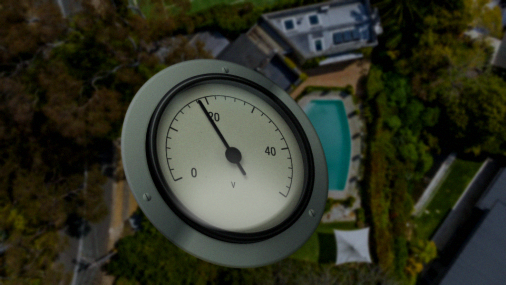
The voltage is 18,V
